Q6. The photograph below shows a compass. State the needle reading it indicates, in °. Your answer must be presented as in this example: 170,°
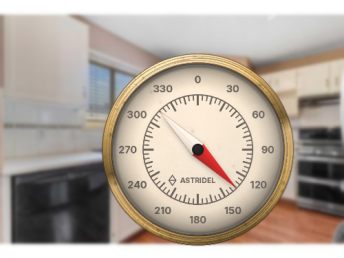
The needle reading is 135,°
